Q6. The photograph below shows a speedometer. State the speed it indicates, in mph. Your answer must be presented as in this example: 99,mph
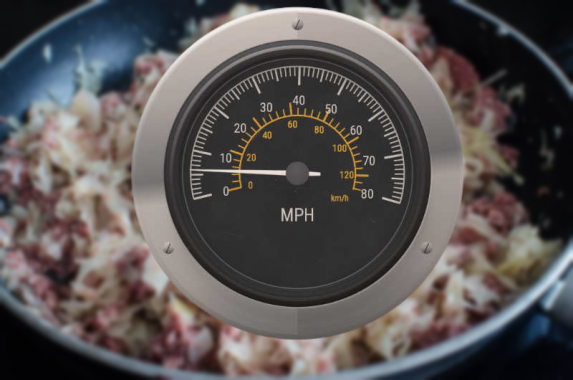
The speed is 6,mph
